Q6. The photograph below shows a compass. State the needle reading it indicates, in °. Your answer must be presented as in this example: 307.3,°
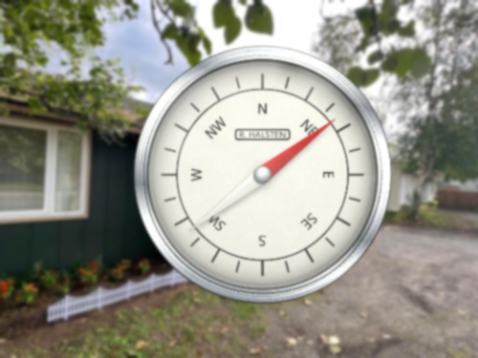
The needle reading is 52.5,°
